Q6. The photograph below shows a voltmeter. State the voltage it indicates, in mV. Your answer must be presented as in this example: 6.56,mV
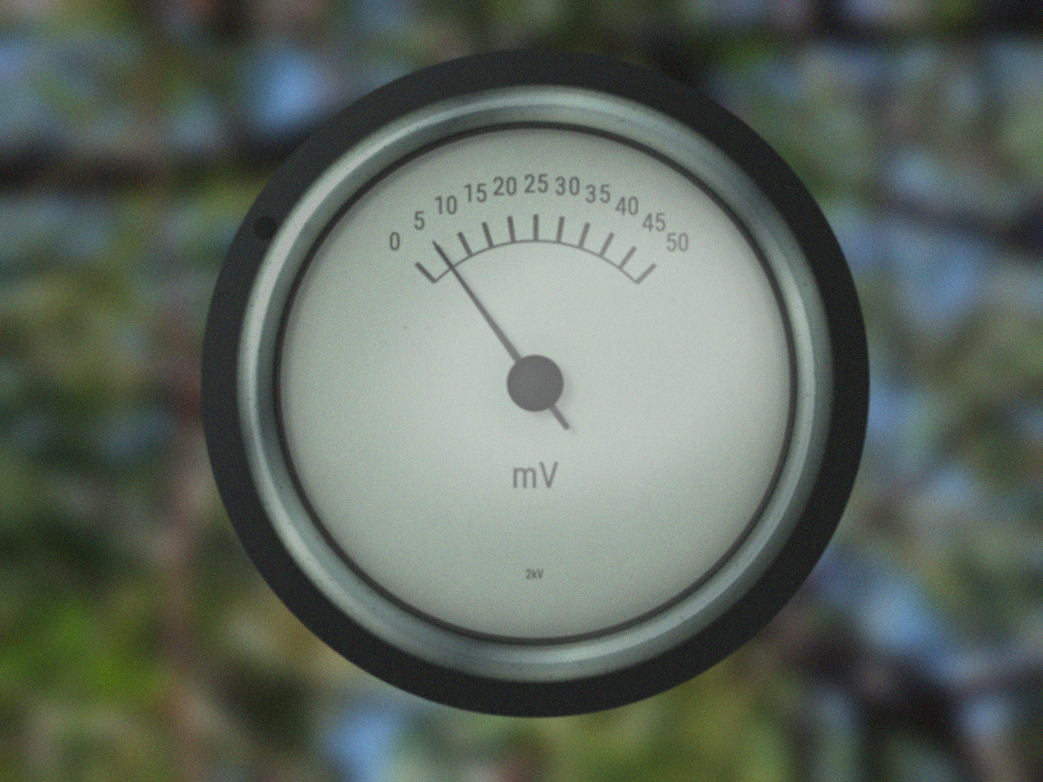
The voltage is 5,mV
